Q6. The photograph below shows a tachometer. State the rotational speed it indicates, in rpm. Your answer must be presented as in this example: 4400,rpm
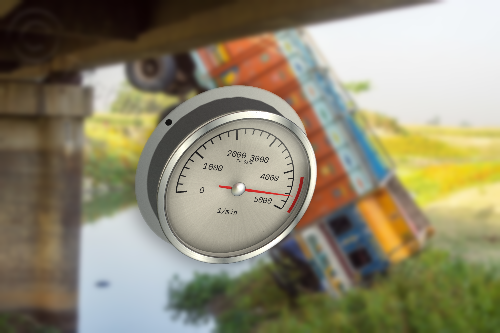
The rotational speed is 4600,rpm
